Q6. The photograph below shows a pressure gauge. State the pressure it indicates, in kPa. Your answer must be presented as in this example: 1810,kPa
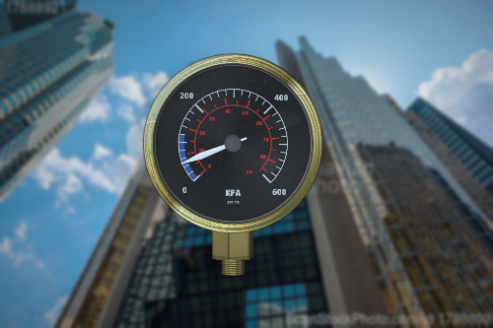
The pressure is 50,kPa
